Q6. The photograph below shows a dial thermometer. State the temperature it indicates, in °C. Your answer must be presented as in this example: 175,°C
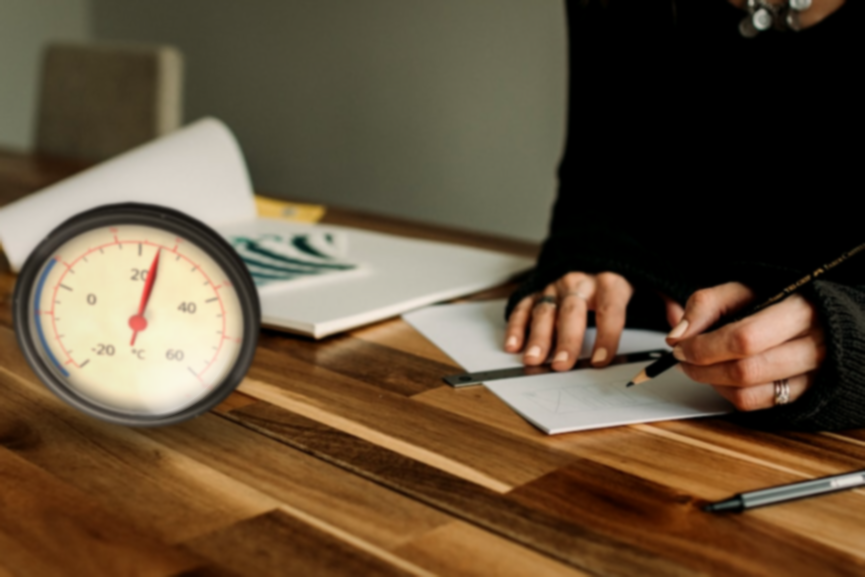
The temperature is 24,°C
